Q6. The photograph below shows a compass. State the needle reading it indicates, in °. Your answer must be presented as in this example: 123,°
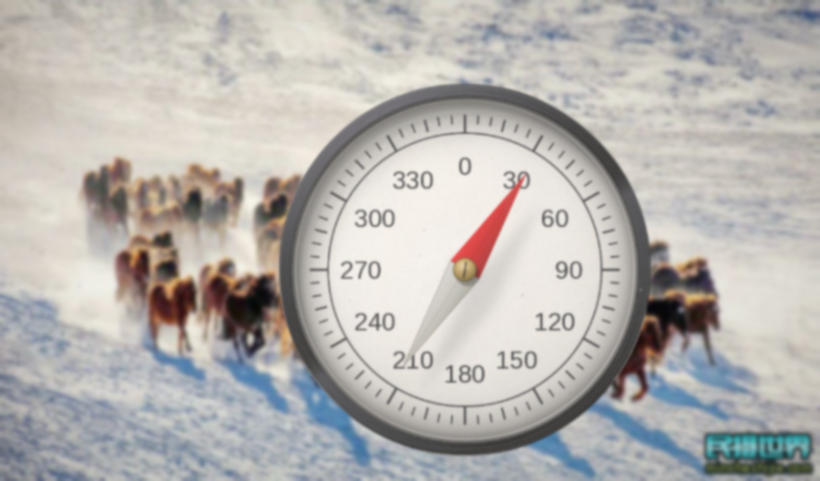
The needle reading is 32.5,°
